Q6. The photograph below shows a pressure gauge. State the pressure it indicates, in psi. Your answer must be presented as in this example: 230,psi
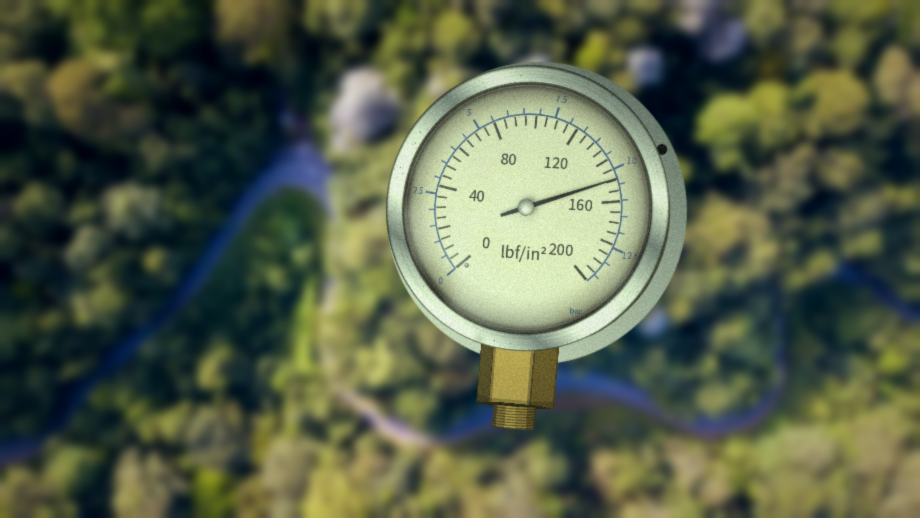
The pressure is 150,psi
